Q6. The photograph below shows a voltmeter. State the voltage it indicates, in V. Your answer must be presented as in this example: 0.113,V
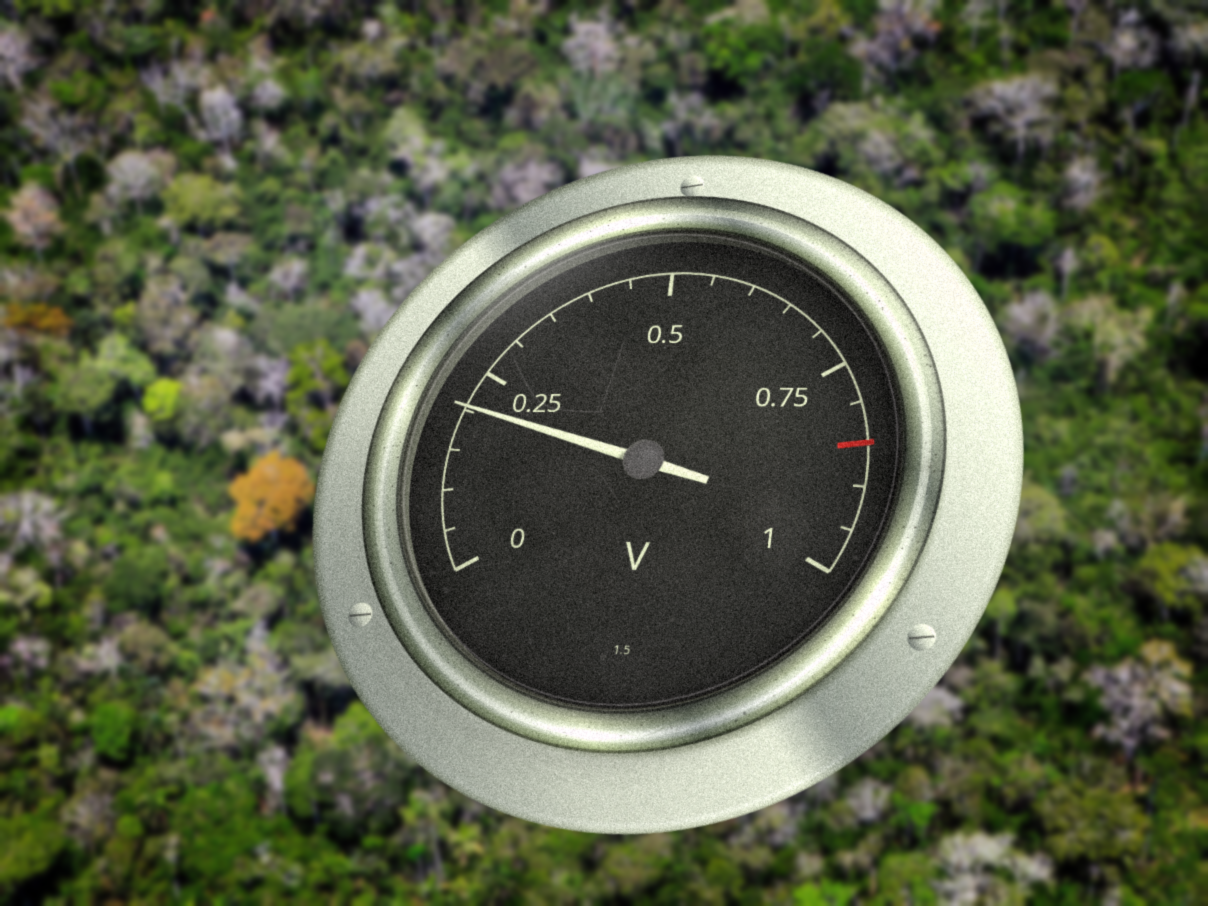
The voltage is 0.2,V
